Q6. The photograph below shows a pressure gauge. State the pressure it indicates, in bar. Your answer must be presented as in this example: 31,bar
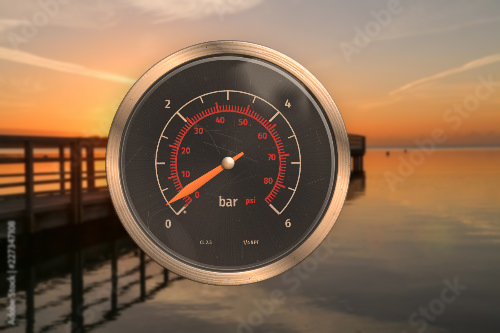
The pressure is 0.25,bar
